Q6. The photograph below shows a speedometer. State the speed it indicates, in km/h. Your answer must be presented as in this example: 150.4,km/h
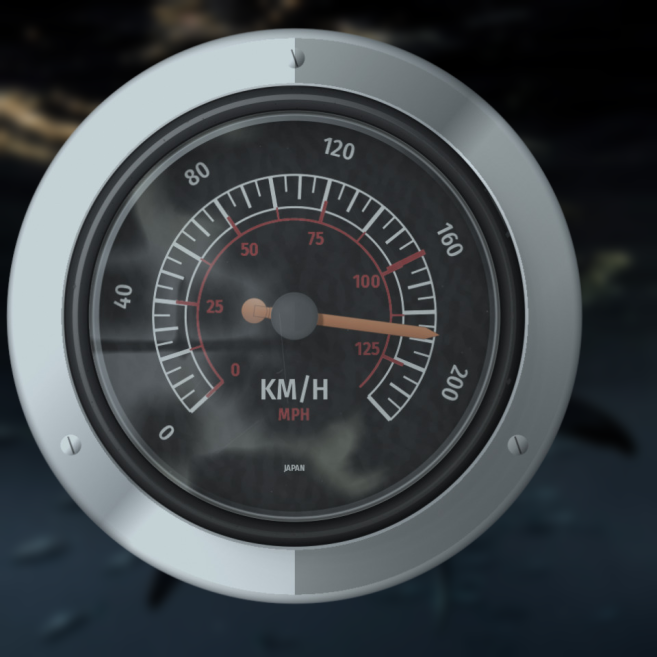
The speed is 187.5,km/h
